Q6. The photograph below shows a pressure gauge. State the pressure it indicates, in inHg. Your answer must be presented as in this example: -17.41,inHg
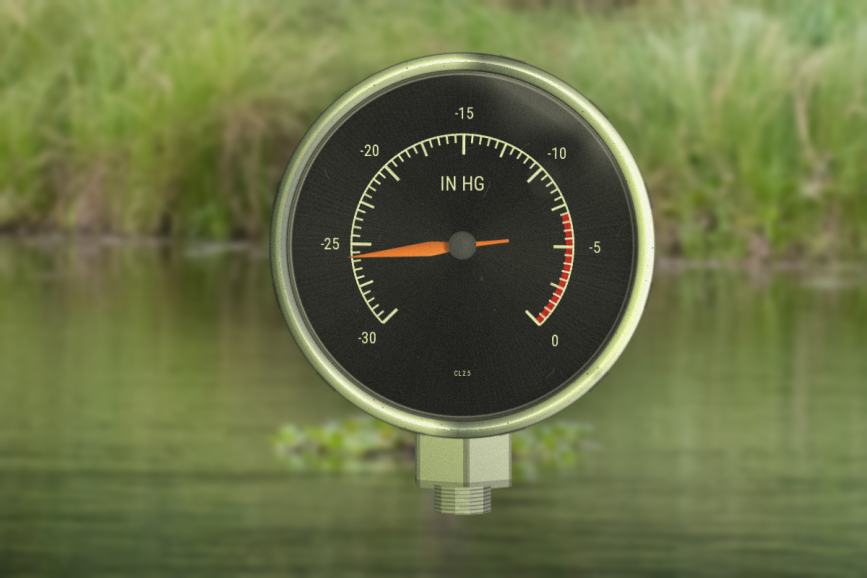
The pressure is -25.75,inHg
